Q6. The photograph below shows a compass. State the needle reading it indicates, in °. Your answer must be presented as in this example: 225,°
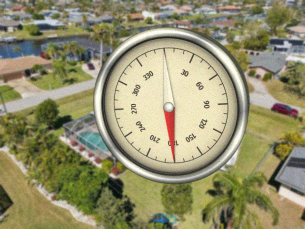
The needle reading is 180,°
